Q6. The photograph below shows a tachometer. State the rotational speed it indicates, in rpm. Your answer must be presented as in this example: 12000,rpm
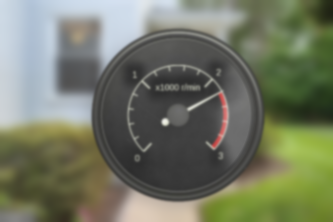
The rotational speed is 2200,rpm
